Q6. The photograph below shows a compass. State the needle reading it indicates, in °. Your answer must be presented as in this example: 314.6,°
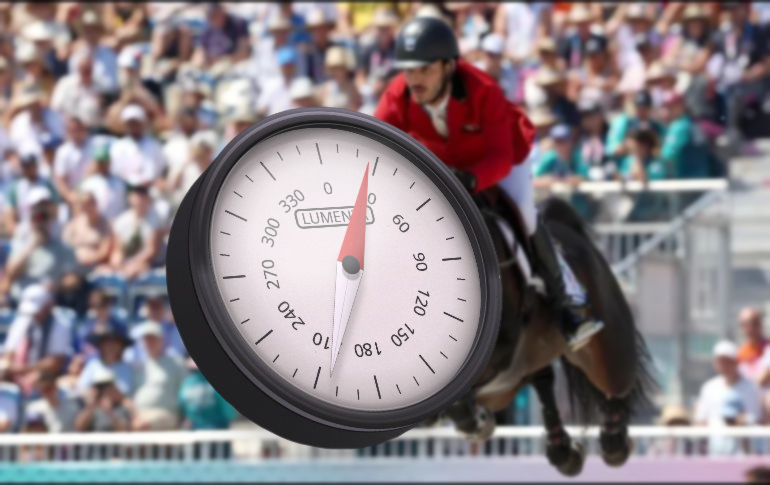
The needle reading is 25,°
